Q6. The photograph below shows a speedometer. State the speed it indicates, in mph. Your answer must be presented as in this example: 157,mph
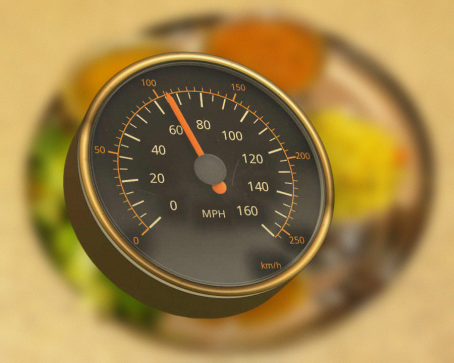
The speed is 65,mph
